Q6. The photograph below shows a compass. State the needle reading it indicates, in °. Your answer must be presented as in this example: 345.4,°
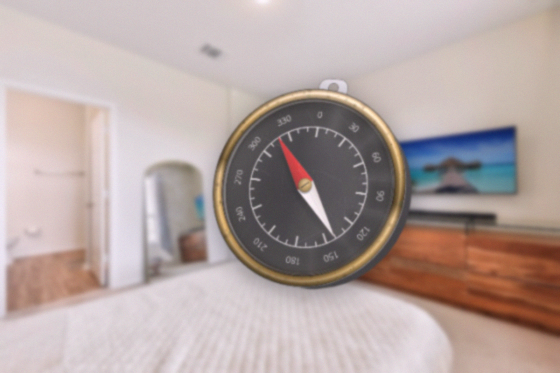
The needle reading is 320,°
